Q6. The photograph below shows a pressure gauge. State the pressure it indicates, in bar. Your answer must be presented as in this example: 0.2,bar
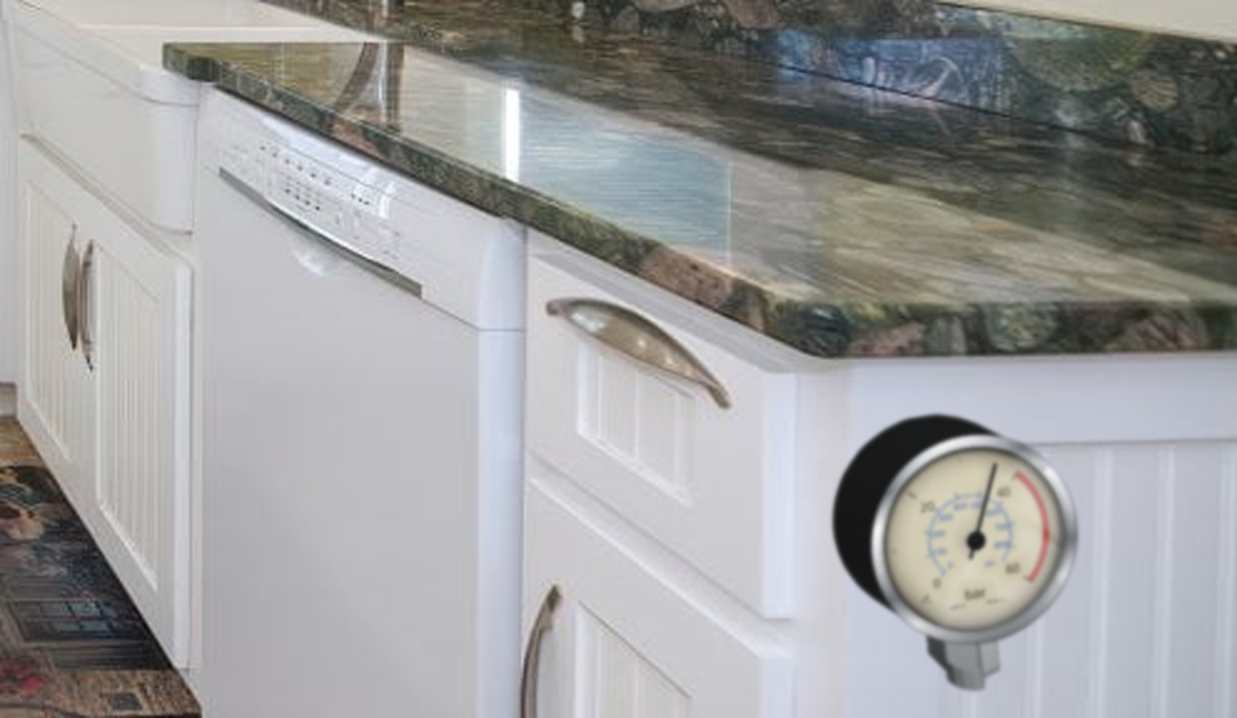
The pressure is 35,bar
